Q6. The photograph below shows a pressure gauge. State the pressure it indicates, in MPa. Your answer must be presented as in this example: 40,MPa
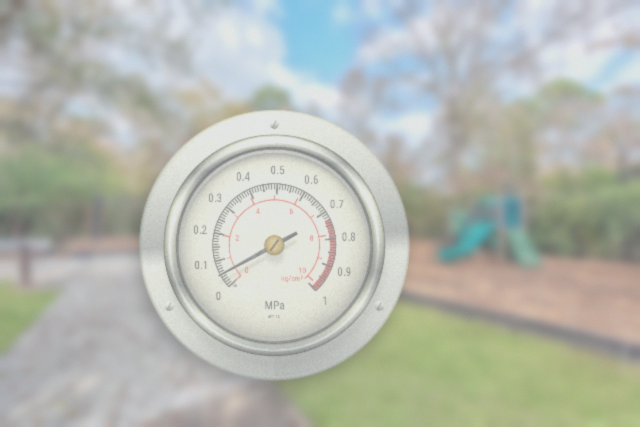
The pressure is 0.05,MPa
